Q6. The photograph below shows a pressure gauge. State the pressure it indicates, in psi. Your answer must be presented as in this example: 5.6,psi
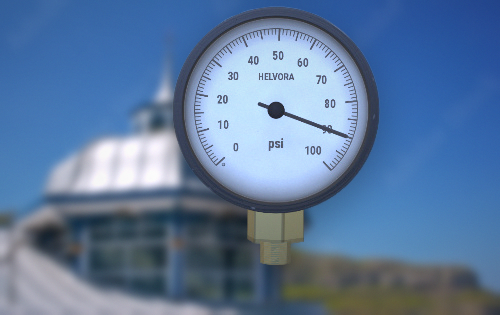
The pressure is 90,psi
